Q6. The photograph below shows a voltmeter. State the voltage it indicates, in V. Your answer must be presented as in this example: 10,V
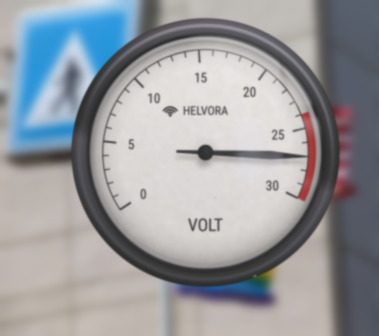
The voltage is 27,V
